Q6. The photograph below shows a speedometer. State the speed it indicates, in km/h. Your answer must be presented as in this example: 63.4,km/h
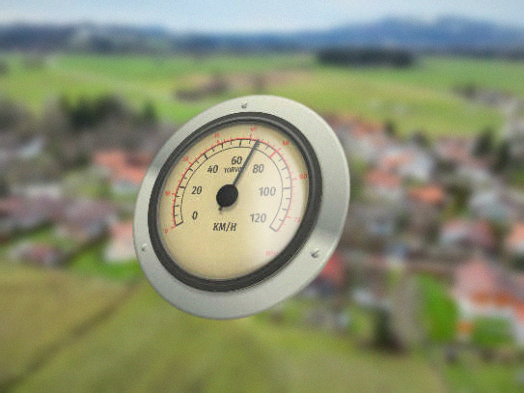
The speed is 70,km/h
